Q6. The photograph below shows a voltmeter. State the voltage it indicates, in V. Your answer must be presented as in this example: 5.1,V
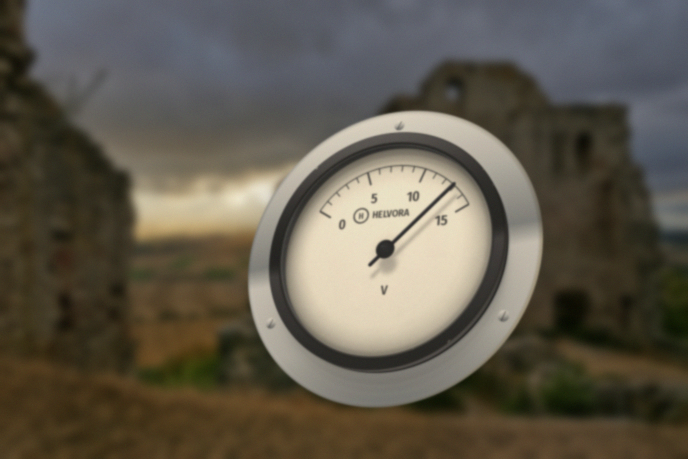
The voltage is 13,V
